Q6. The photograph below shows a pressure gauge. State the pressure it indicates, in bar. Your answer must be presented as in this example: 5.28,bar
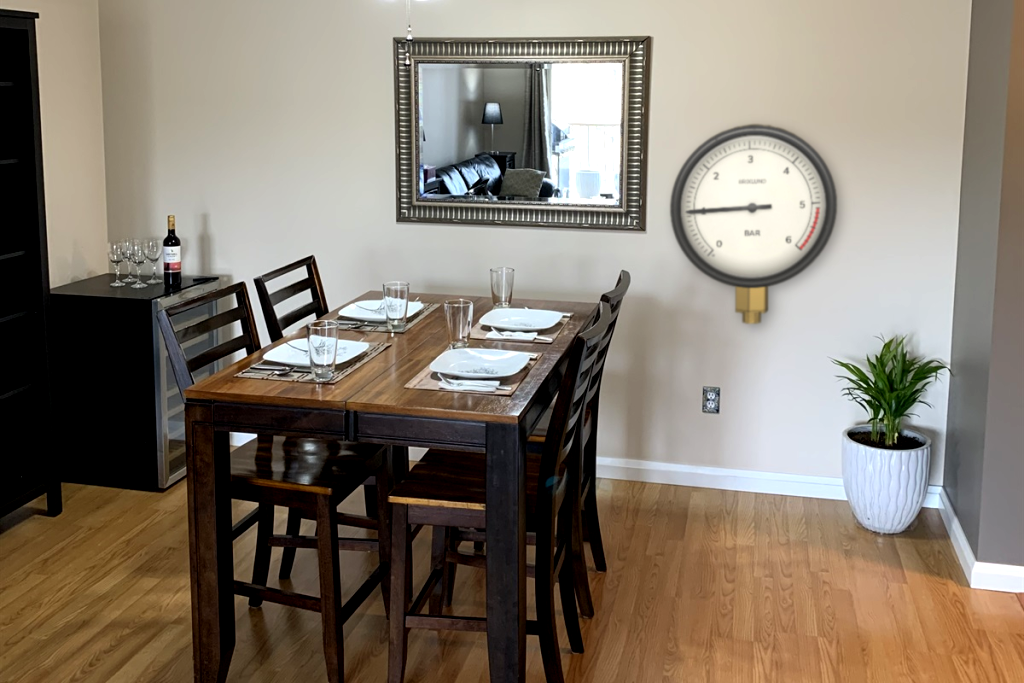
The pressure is 1,bar
